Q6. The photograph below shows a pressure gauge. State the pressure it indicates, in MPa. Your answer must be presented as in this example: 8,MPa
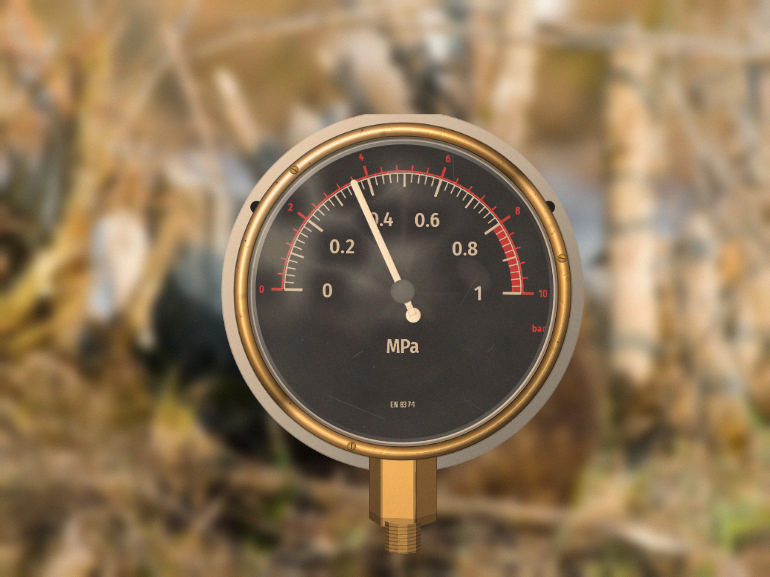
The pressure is 0.36,MPa
